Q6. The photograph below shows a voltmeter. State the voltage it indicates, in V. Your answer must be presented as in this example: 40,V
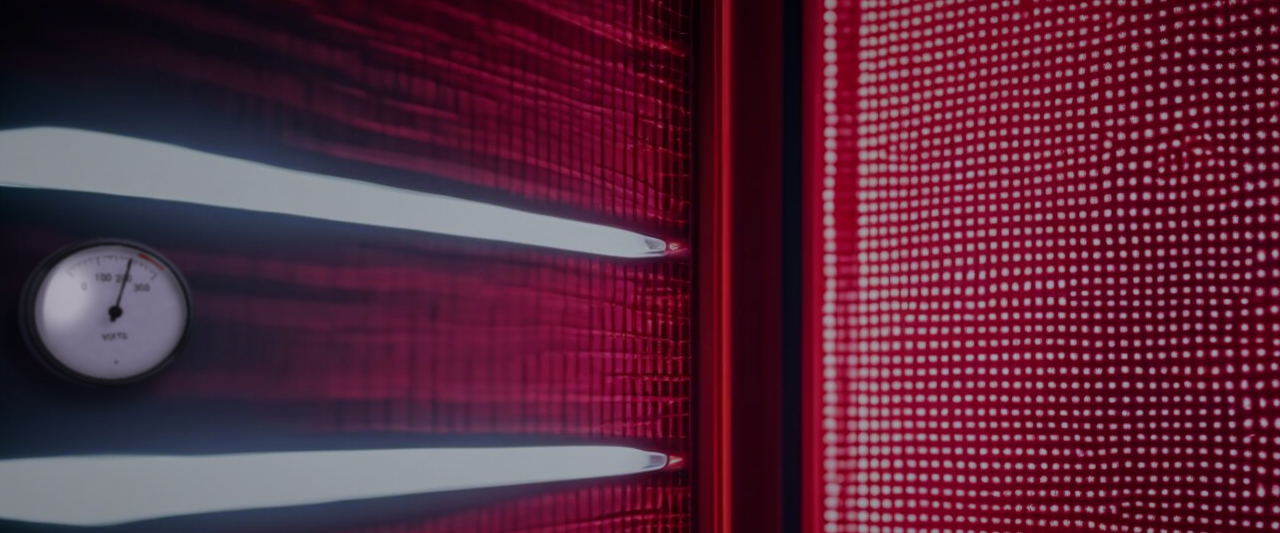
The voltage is 200,V
